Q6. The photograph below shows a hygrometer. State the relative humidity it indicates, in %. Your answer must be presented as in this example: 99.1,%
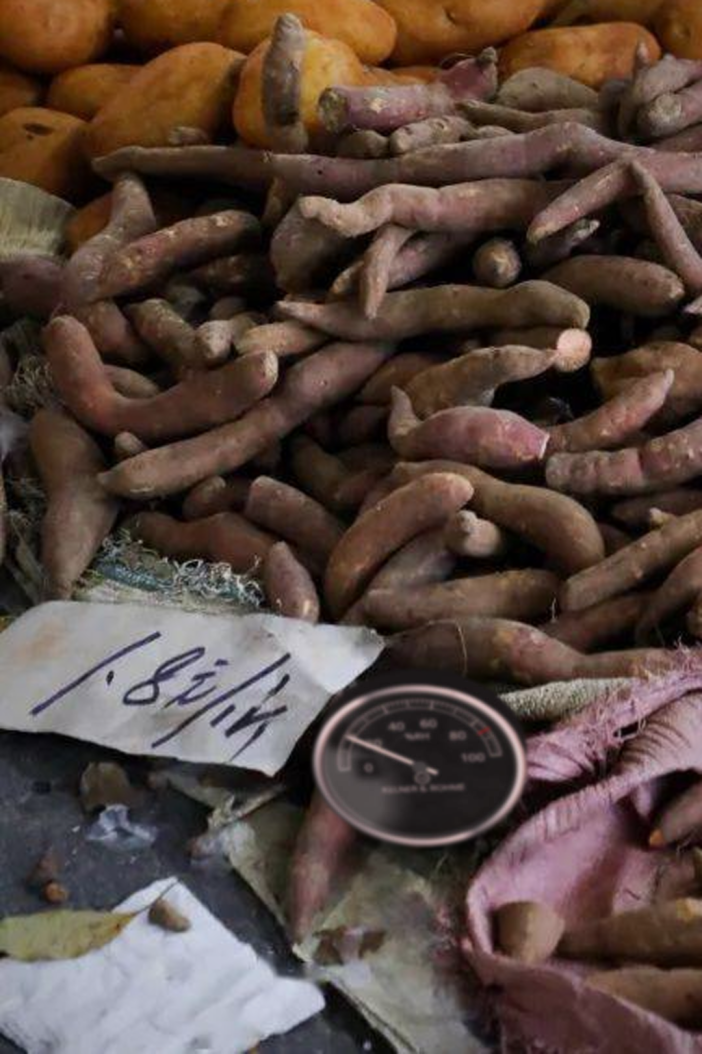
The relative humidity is 20,%
